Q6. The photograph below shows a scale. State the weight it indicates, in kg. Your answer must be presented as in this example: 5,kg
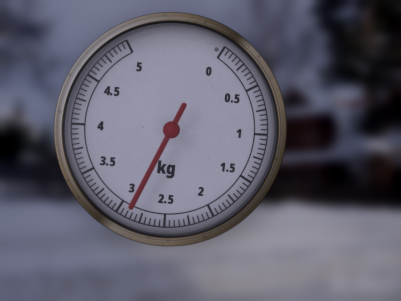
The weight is 2.9,kg
